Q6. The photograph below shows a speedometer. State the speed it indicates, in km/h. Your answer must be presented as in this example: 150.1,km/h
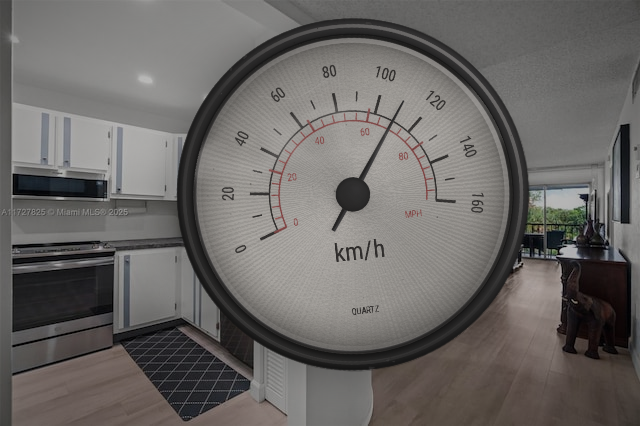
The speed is 110,km/h
